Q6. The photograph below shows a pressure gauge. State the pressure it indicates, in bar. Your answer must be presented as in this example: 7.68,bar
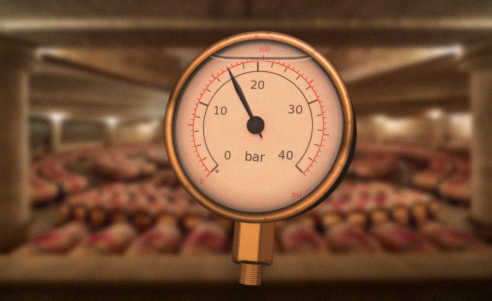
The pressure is 16,bar
